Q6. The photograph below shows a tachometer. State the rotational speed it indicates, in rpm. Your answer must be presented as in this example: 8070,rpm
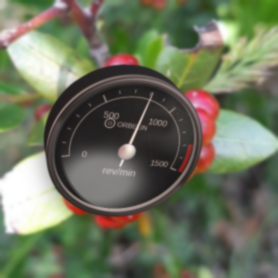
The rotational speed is 800,rpm
